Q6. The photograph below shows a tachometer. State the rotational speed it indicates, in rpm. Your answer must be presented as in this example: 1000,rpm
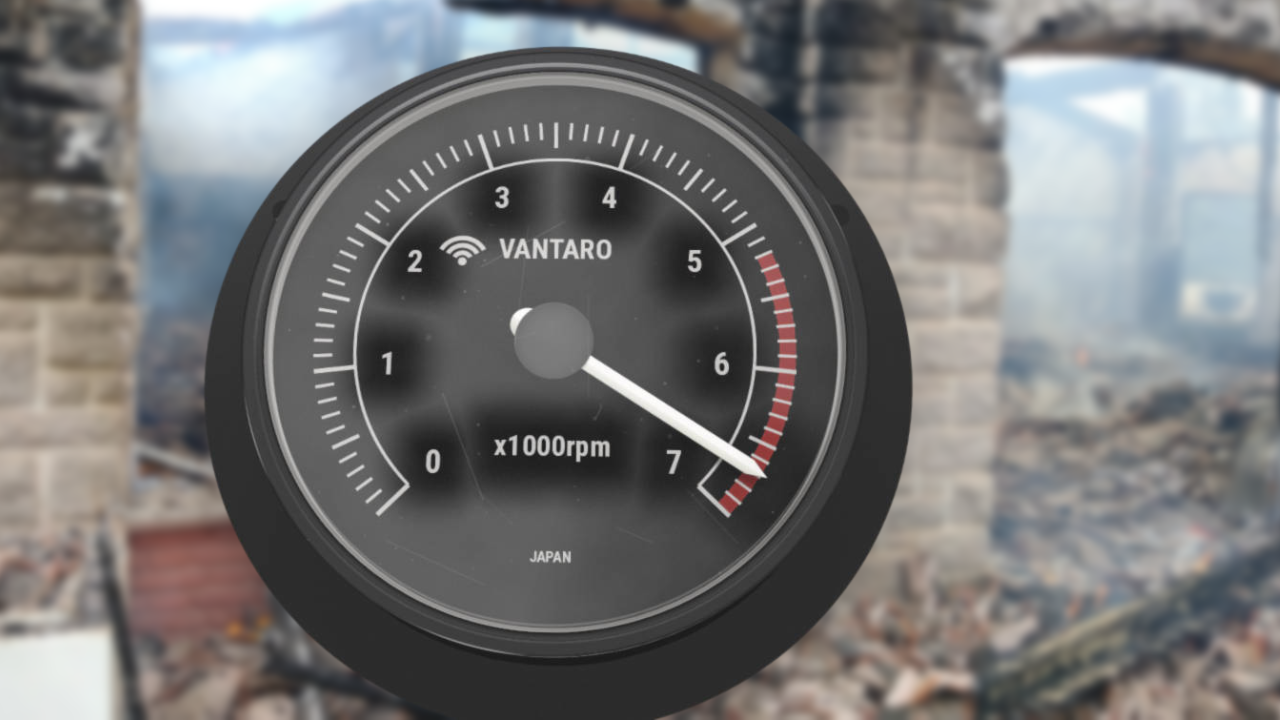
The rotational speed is 6700,rpm
